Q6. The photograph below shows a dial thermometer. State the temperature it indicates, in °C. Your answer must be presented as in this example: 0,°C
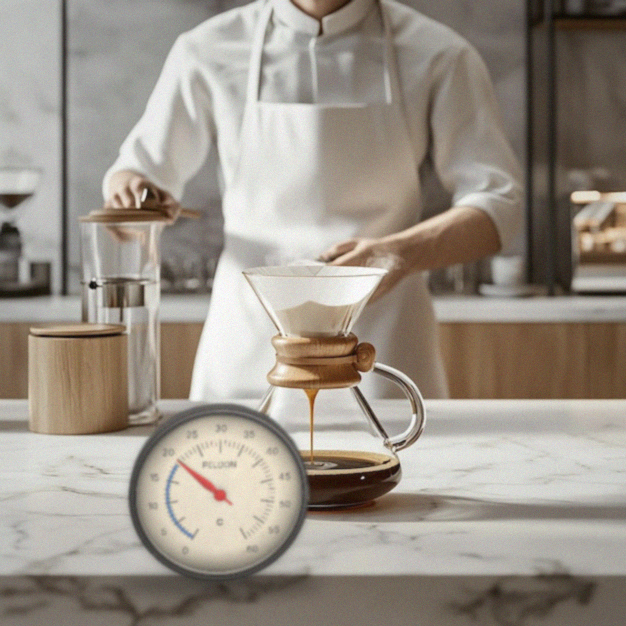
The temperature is 20,°C
